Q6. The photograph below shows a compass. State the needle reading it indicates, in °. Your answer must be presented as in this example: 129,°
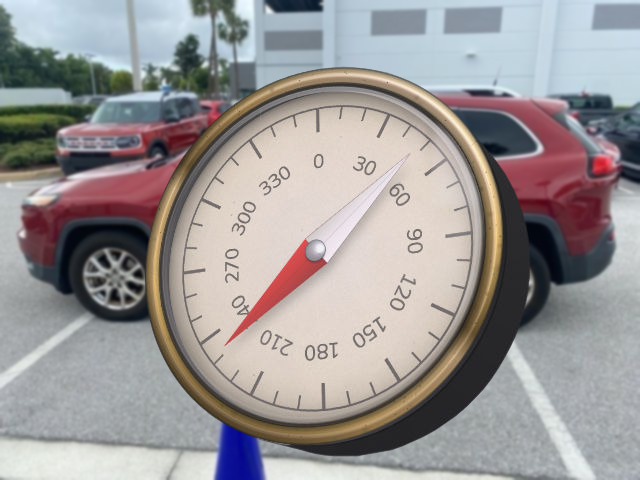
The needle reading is 230,°
